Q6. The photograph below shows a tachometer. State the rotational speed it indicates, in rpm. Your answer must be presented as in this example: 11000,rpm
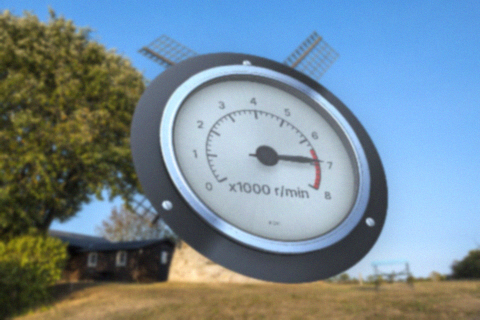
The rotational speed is 7000,rpm
